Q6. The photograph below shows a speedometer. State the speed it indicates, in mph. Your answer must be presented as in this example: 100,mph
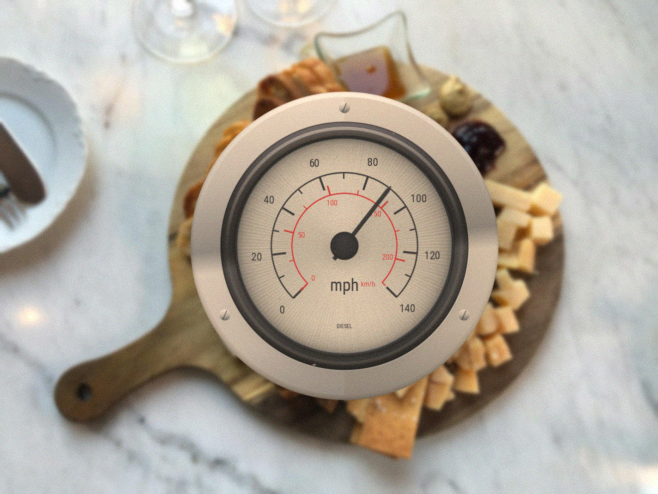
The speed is 90,mph
